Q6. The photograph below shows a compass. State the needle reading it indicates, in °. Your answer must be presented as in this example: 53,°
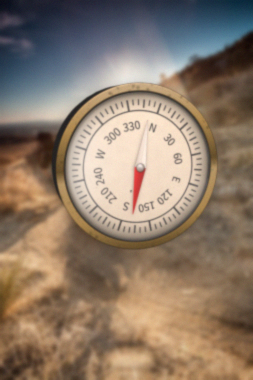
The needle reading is 170,°
